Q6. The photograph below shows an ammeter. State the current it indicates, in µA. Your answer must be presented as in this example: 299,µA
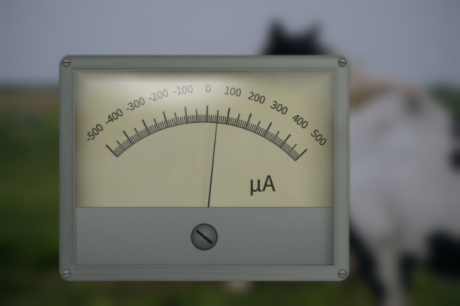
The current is 50,µA
